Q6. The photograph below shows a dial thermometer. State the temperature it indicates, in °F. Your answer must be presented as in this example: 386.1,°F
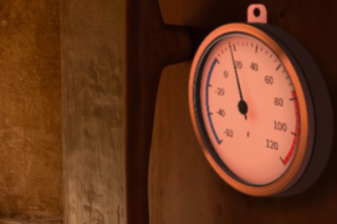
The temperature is 20,°F
